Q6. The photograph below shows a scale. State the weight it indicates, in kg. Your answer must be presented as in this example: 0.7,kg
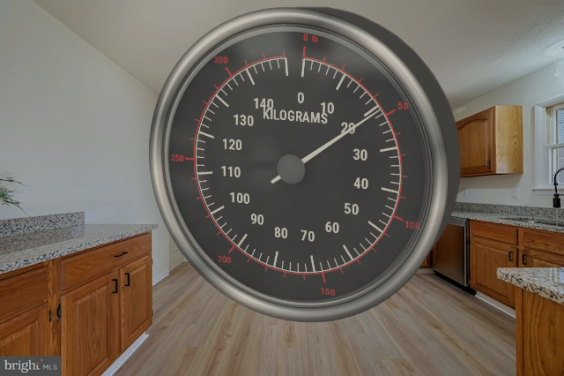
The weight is 21,kg
